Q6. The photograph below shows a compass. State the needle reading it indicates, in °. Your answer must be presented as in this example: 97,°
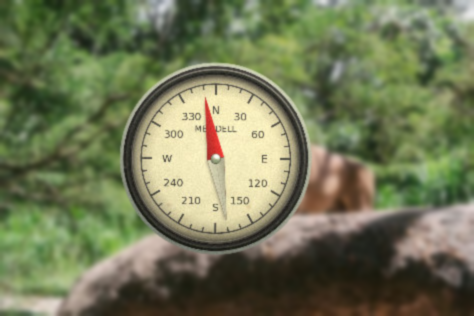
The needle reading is 350,°
